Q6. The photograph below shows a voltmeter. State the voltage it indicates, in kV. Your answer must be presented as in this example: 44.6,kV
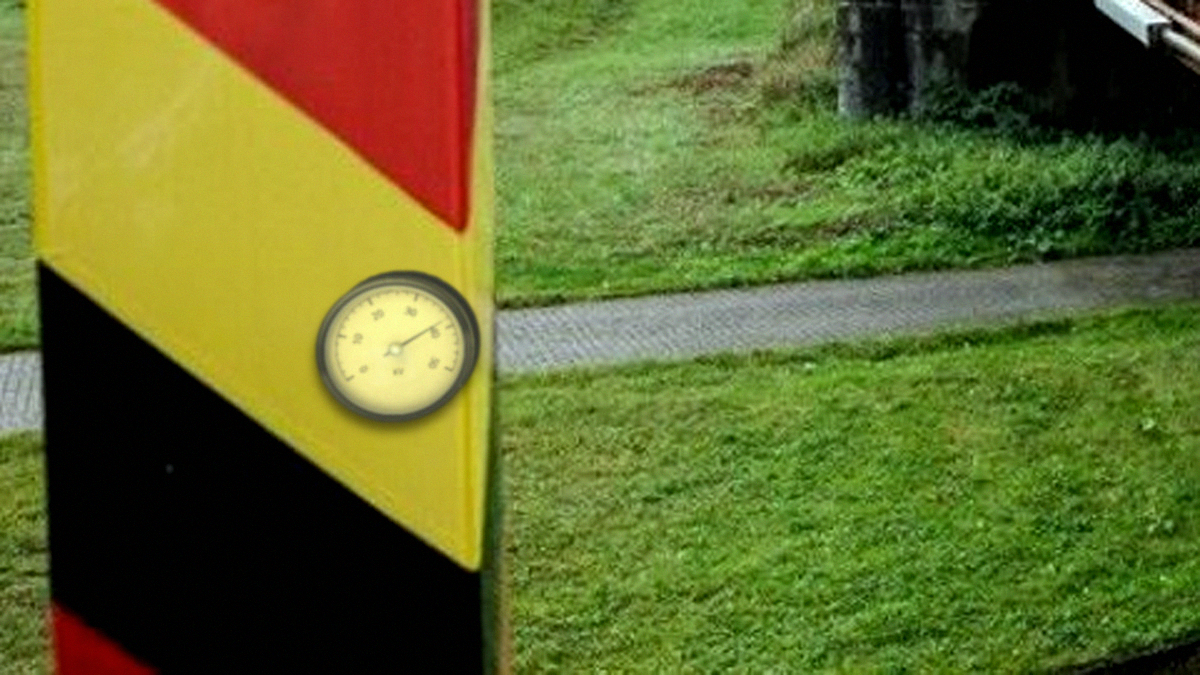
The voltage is 38,kV
